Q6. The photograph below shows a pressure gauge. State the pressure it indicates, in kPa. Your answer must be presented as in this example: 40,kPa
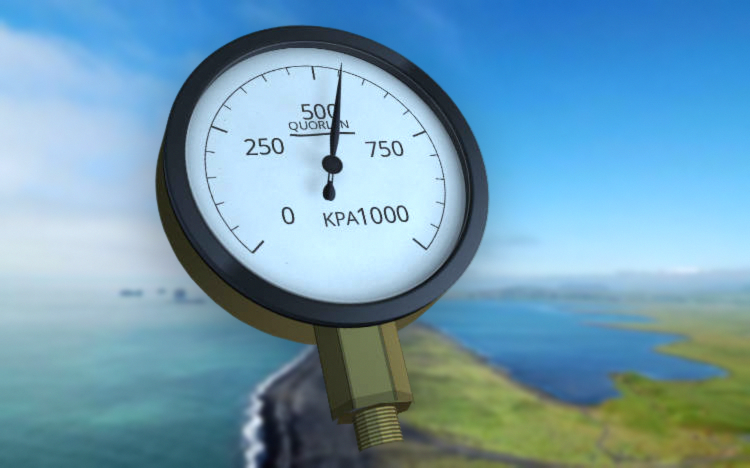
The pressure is 550,kPa
